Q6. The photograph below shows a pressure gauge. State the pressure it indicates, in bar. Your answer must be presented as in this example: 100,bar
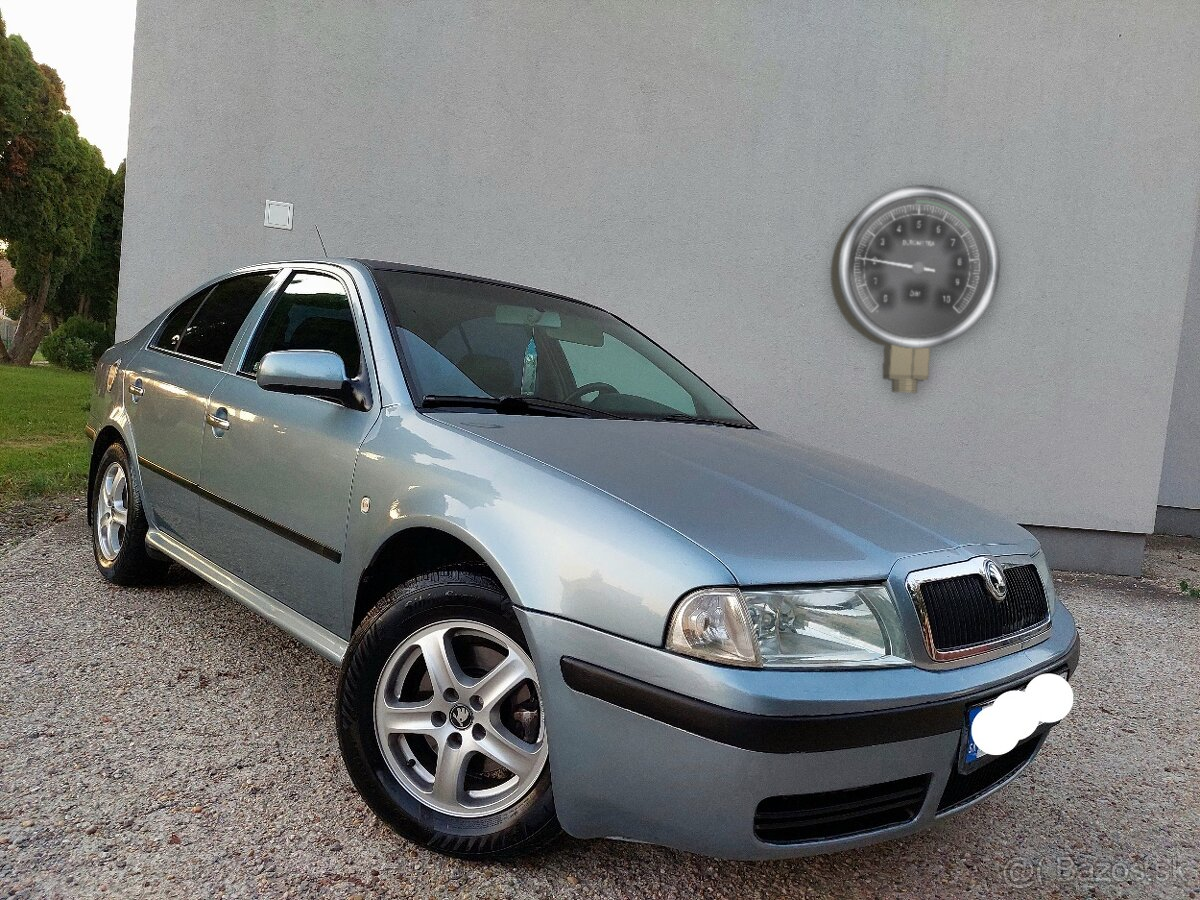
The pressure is 2,bar
